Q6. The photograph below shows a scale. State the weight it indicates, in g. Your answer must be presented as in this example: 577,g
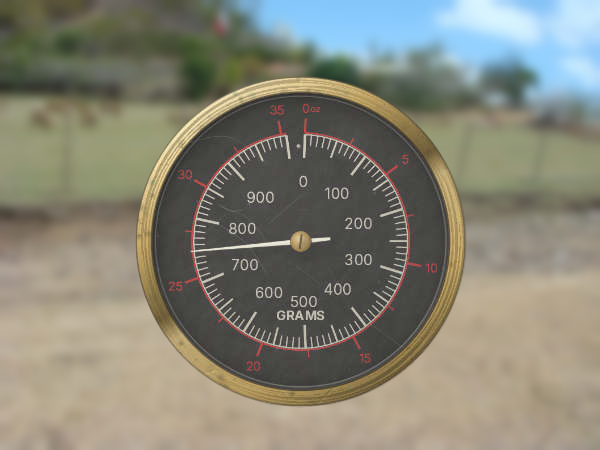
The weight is 750,g
